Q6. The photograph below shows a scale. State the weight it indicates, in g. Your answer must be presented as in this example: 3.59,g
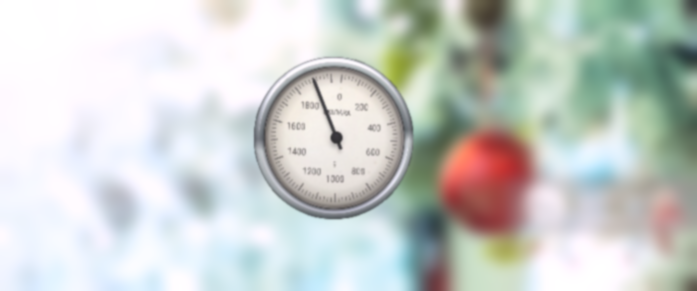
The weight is 1900,g
